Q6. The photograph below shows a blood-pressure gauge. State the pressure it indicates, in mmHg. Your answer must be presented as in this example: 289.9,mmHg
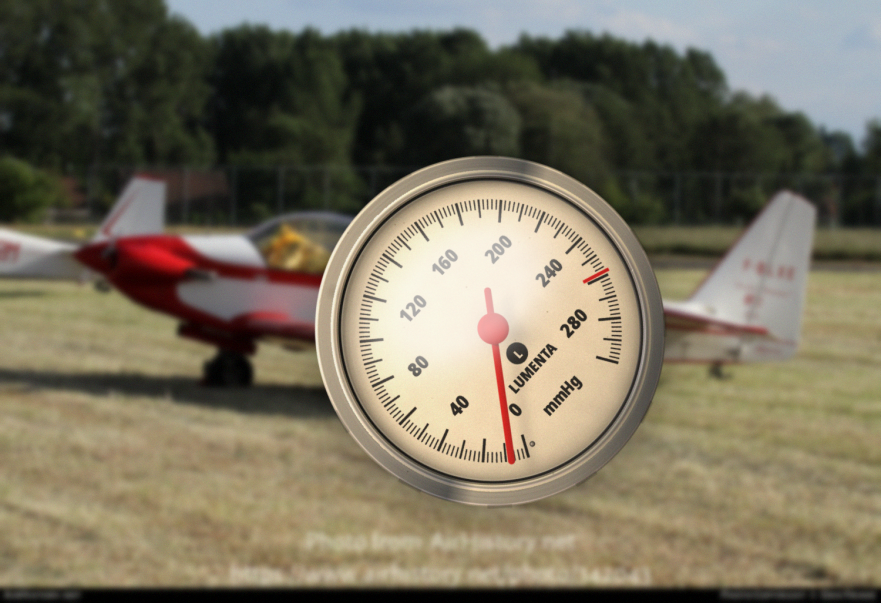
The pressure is 8,mmHg
